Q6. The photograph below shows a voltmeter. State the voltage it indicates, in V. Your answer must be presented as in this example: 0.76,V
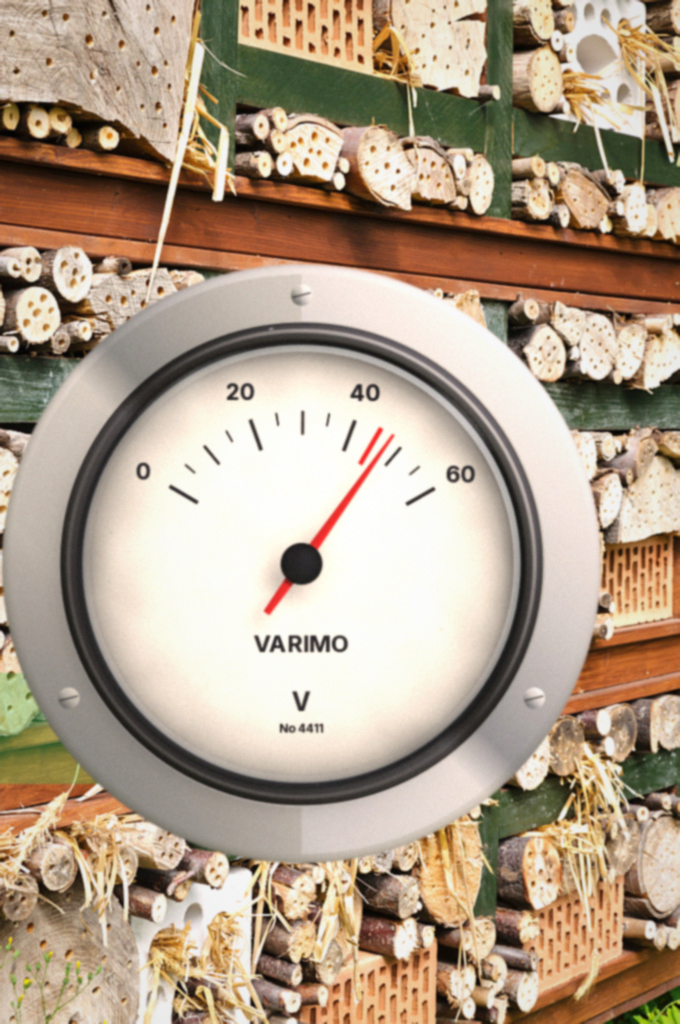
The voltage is 47.5,V
